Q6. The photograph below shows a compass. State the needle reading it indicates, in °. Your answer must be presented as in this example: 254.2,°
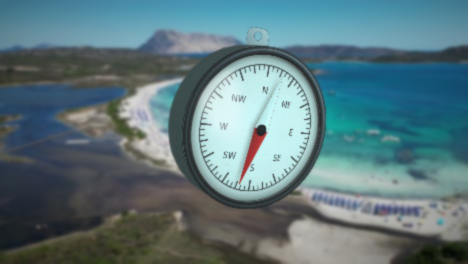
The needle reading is 195,°
